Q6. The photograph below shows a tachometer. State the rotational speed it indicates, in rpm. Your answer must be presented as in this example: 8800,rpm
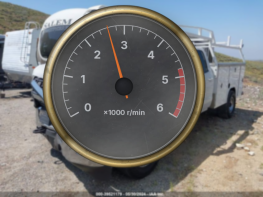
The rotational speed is 2600,rpm
